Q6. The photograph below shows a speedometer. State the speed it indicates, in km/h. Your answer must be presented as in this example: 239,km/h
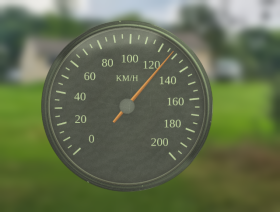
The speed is 127.5,km/h
